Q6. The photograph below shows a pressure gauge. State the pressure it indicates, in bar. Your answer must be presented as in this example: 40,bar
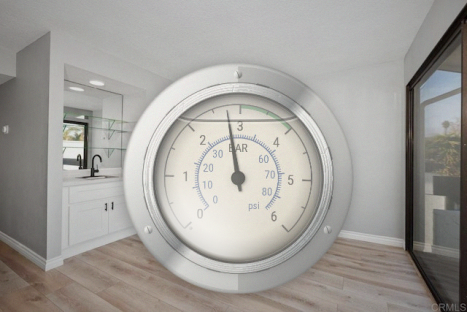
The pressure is 2.75,bar
